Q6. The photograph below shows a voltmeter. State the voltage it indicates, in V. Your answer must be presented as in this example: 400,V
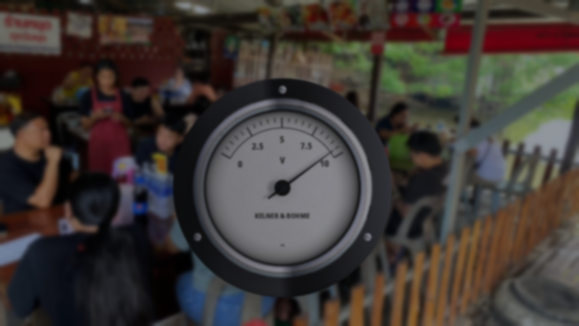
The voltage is 9.5,V
